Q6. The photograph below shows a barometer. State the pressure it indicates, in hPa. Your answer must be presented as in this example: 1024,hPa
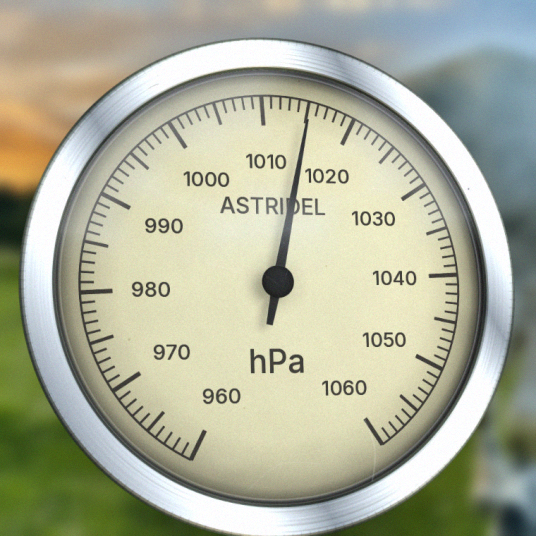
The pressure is 1015,hPa
